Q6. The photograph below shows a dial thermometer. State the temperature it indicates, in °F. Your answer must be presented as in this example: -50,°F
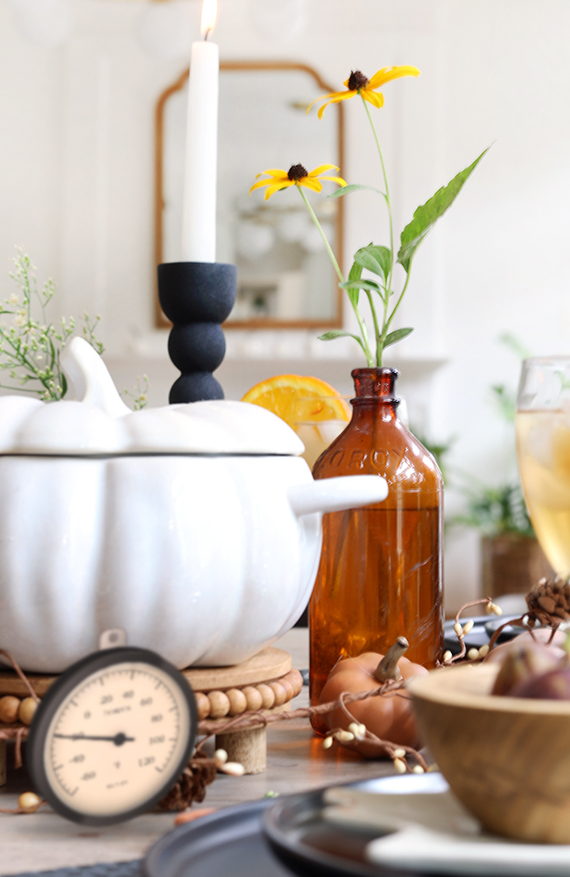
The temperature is -20,°F
